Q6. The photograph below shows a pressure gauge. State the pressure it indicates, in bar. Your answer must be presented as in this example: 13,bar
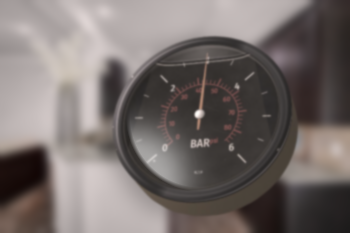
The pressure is 3,bar
